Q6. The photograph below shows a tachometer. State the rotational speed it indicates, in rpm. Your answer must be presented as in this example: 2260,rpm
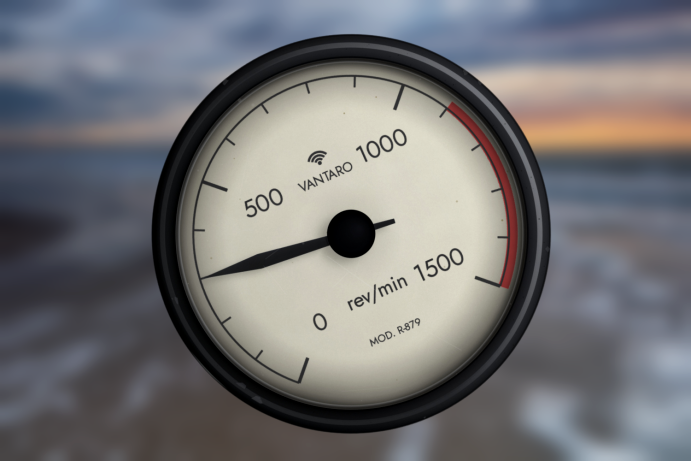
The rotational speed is 300,rpm
